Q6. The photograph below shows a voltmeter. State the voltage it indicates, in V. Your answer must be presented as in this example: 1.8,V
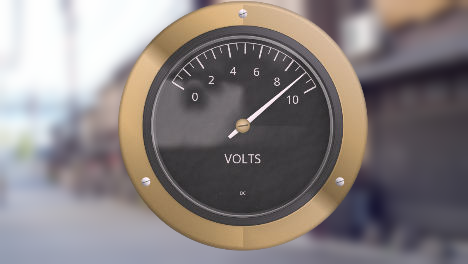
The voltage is 9,V
